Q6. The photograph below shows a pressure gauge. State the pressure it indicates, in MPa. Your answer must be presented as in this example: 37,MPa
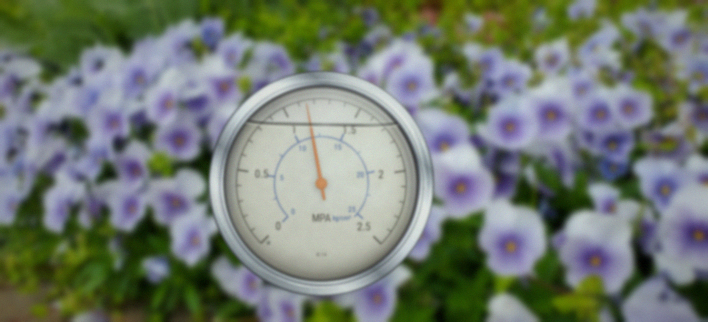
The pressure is 1.15,MPa
